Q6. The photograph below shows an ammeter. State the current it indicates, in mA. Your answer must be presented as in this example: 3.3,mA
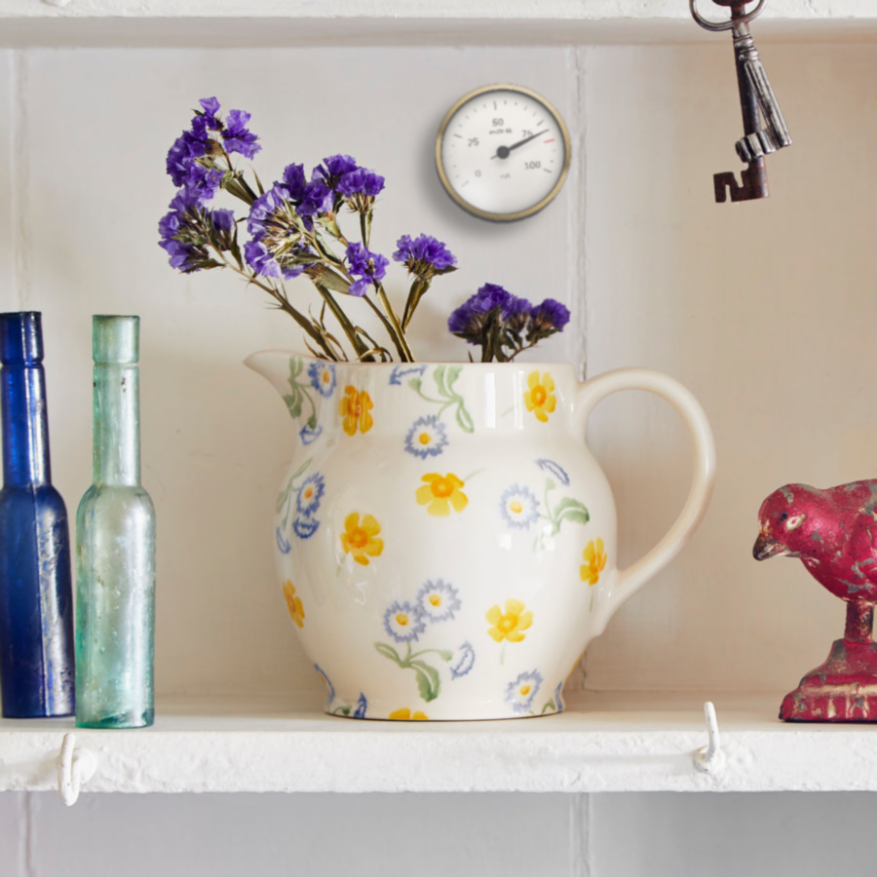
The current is 80,mA
